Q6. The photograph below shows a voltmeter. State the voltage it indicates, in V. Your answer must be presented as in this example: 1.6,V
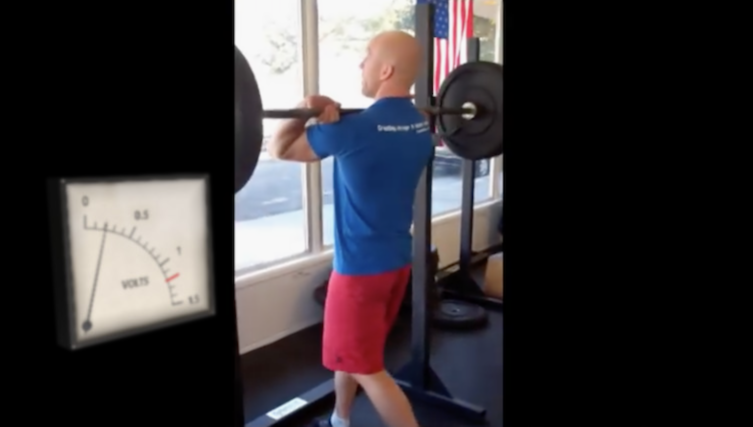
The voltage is 0.2,V
